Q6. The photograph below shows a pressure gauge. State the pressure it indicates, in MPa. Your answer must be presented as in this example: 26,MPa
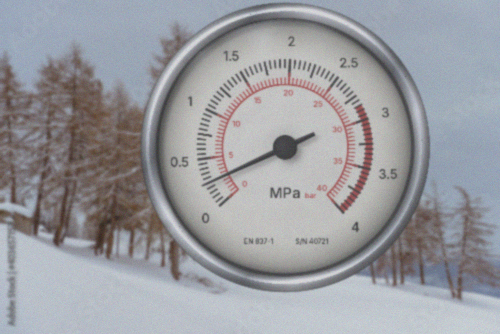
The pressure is 0.25,MPa
